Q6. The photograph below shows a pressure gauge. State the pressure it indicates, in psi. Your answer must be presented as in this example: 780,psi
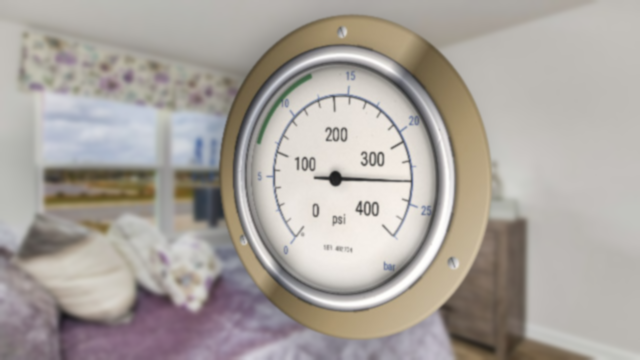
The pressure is 340,psi
